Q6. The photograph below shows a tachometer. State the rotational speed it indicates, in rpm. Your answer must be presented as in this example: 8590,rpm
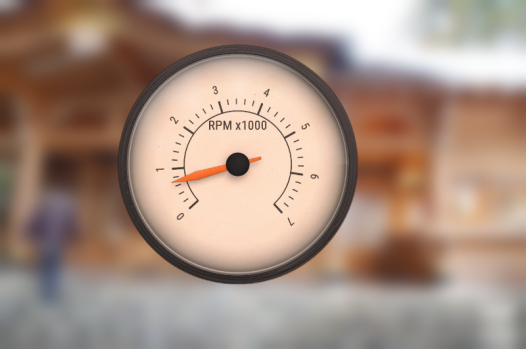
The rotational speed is 700,rpm
